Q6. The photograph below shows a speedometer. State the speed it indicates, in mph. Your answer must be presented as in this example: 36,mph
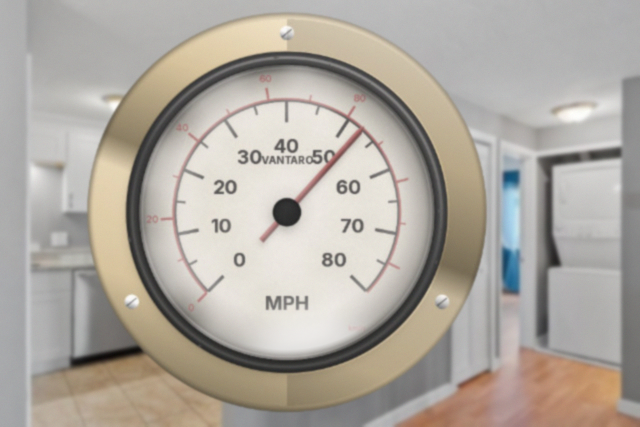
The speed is 52.5,mph
